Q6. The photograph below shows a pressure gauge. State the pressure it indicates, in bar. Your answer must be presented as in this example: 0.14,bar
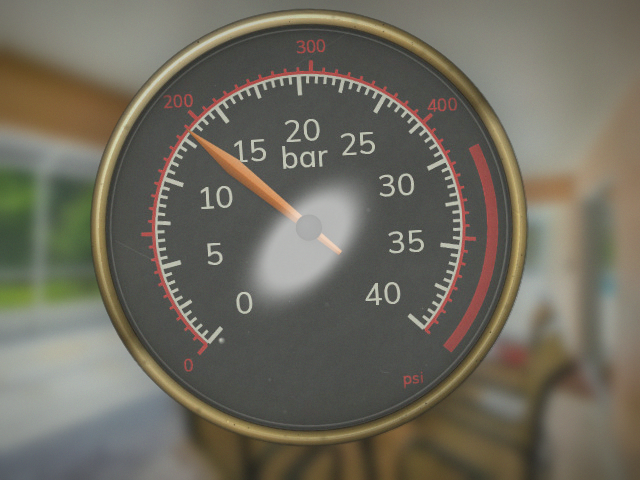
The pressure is 13,bar
